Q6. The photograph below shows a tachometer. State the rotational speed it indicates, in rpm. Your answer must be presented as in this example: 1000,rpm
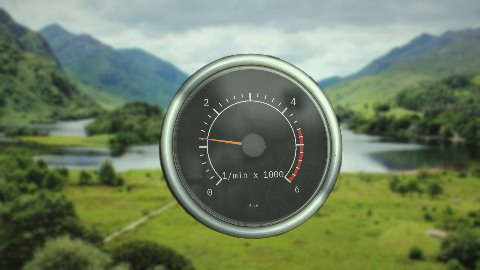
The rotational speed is 1200,rpm
